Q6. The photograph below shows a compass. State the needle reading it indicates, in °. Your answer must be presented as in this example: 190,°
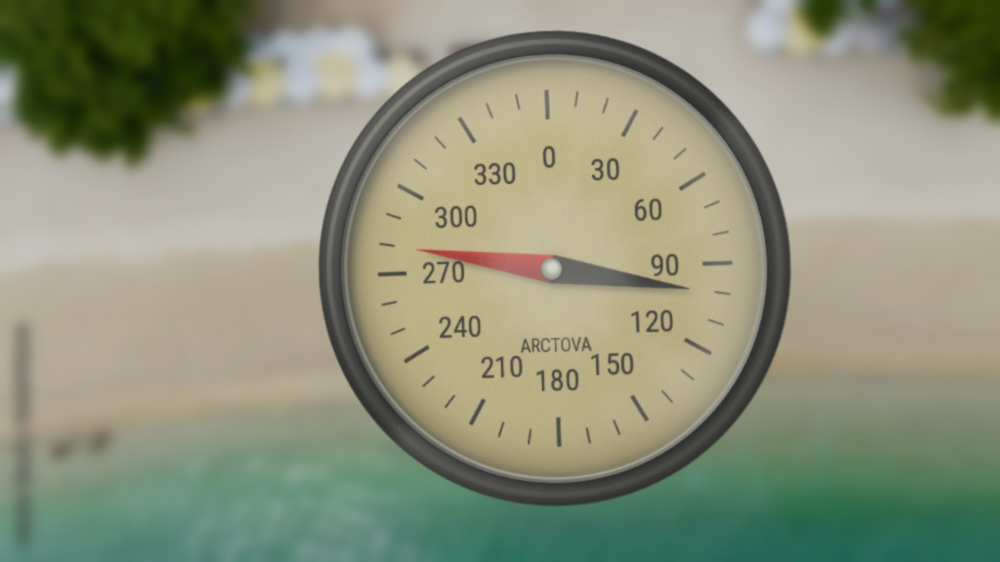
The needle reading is 280,°
